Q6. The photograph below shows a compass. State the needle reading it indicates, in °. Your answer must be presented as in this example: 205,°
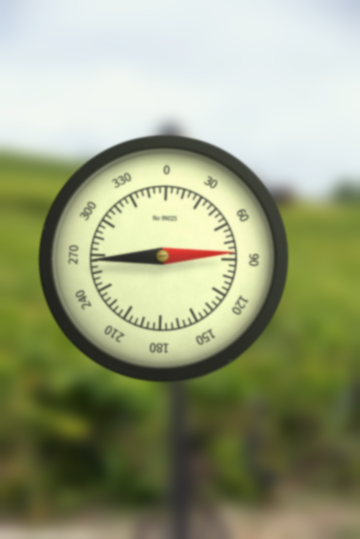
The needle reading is 85,°
